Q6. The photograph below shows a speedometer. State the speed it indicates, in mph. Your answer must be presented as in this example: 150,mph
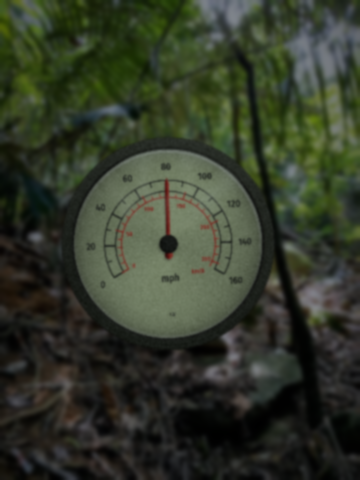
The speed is 80,mph
